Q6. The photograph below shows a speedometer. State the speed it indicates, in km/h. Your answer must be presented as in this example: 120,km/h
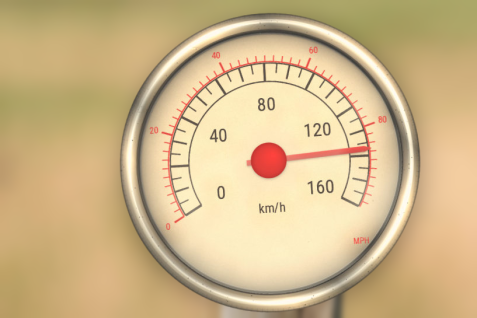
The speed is 137.5,km/h
